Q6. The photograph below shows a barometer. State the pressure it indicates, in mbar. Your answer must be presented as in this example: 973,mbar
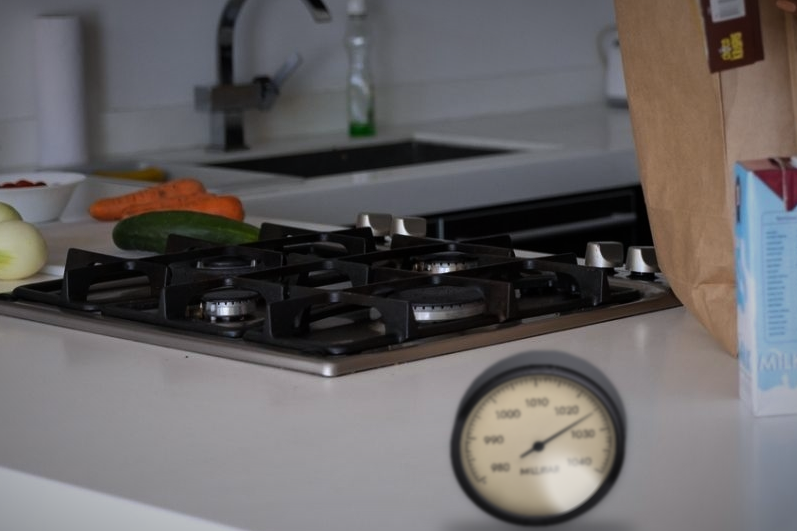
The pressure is 1025,mbar
